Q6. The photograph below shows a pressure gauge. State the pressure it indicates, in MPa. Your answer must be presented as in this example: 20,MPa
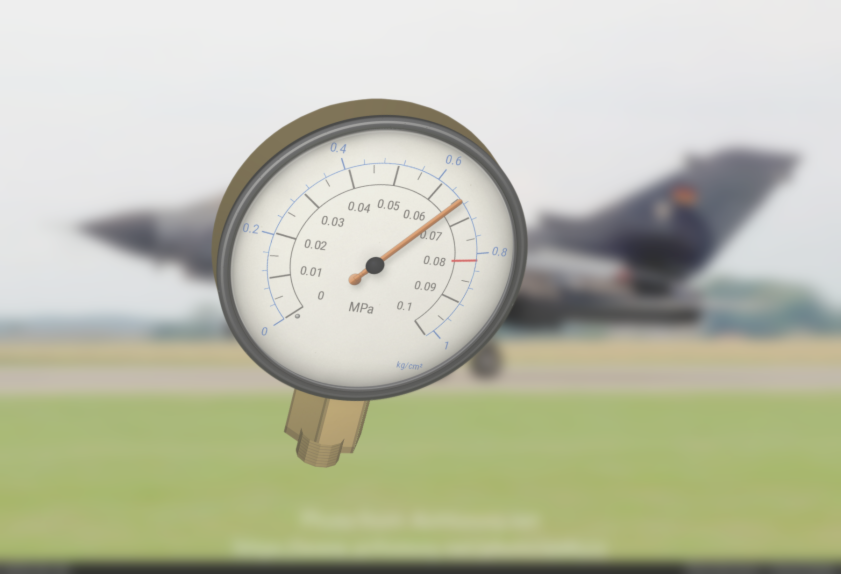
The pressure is 0.065,MPa
